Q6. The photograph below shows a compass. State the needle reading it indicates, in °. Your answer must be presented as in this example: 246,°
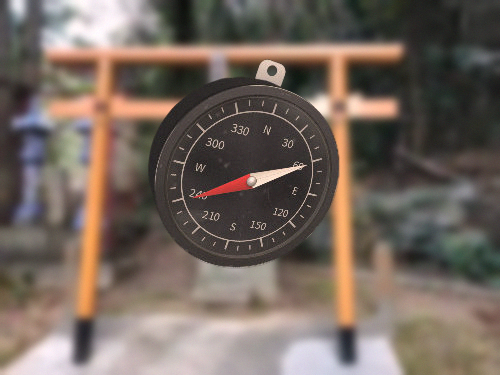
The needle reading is 240,°
